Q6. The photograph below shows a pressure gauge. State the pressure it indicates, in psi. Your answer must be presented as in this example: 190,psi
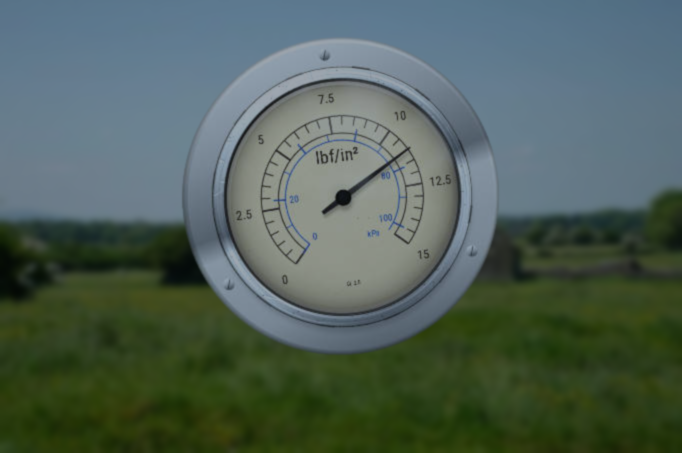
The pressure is 11,psi
